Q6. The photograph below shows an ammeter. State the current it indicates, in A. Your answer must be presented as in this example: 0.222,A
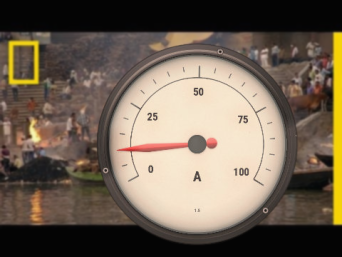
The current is 10,A
